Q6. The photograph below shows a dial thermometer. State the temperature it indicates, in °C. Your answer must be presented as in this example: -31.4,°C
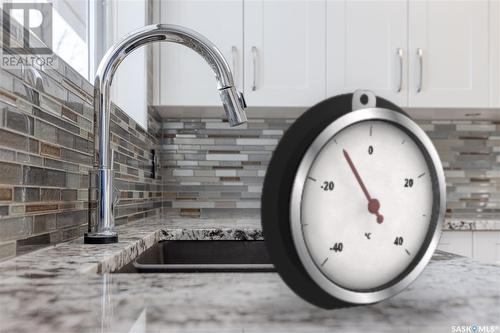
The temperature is -10,°C
